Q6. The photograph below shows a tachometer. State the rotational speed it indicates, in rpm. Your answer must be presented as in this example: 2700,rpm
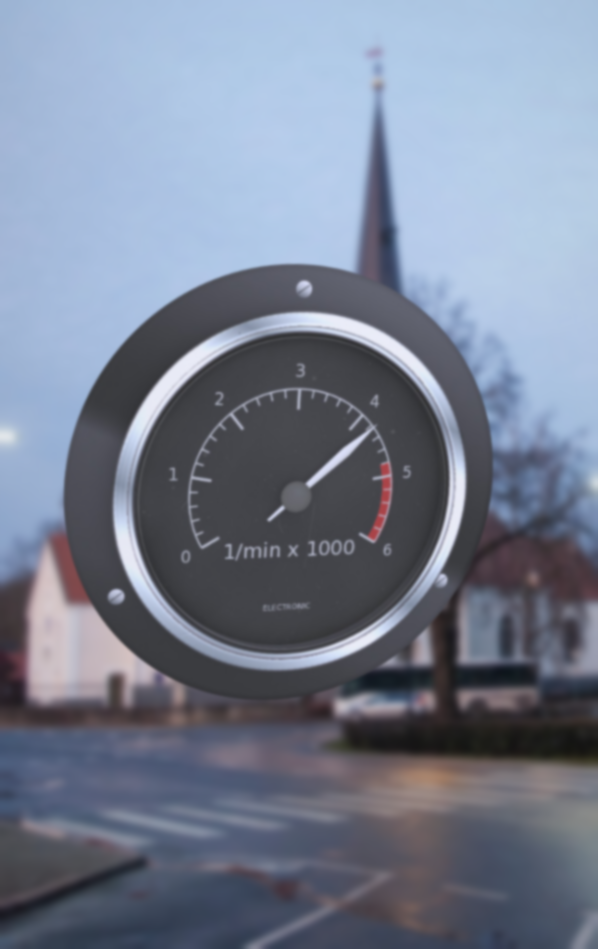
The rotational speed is 4200,rpm
